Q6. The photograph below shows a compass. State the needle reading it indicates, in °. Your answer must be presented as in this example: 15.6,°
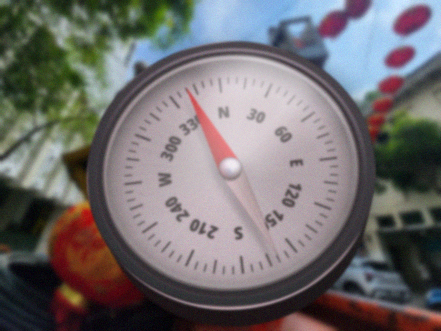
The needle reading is 340,°
